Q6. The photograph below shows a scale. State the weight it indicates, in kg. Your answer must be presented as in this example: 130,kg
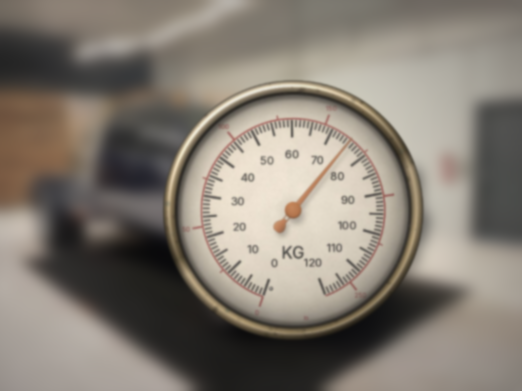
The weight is 75,kg
